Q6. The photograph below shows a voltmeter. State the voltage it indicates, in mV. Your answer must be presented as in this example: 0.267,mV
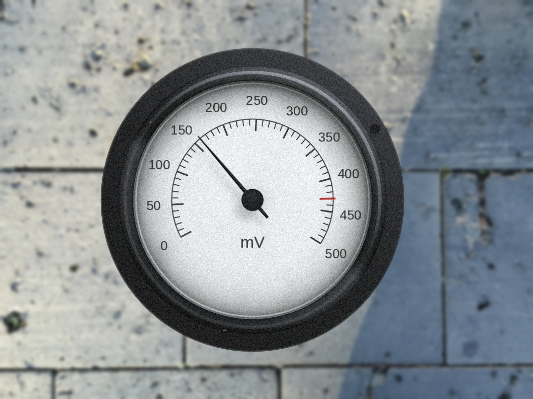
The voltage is 160,mV
